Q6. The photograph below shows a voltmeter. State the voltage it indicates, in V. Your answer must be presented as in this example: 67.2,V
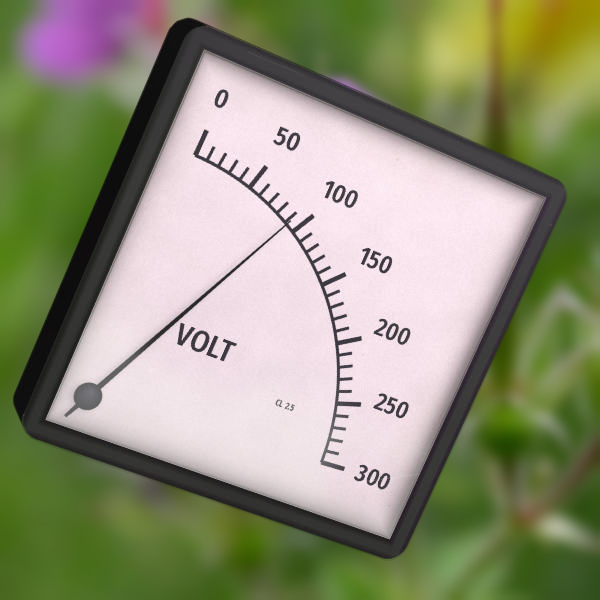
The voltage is 90,V
